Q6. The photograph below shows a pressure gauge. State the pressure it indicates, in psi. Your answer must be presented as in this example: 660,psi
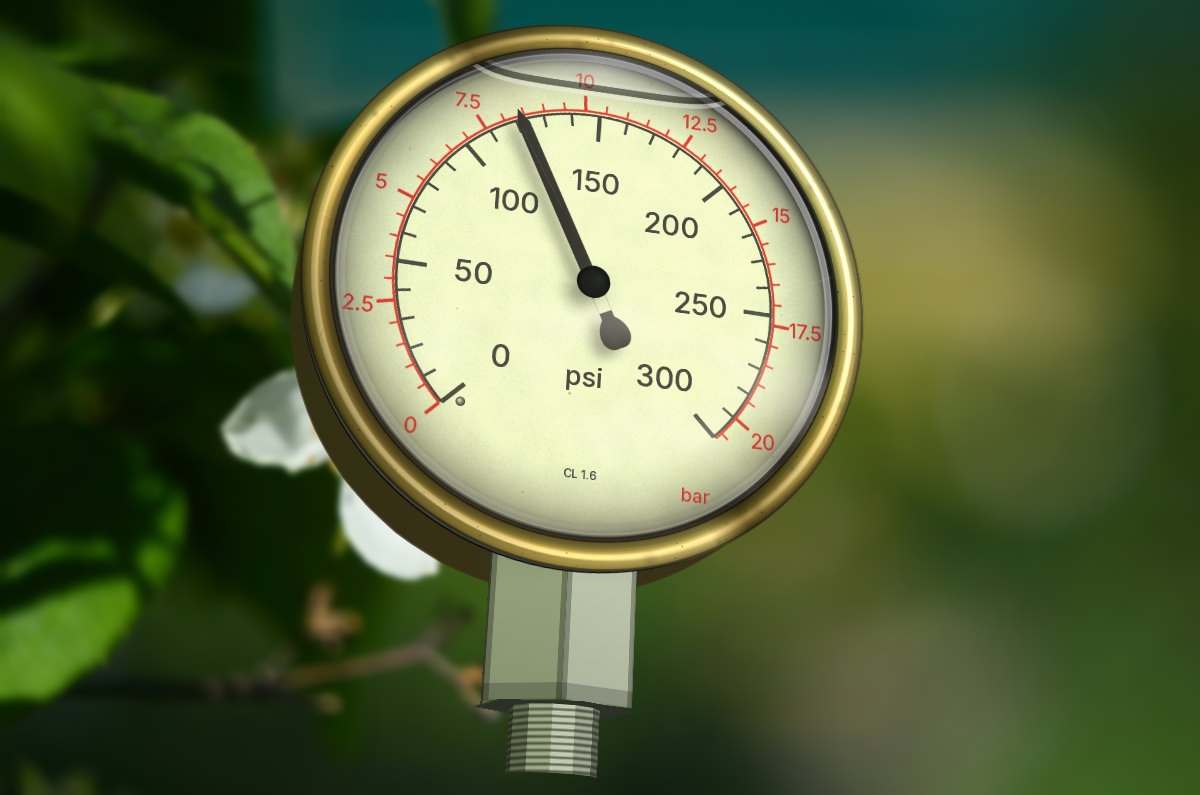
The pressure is 120,psi
